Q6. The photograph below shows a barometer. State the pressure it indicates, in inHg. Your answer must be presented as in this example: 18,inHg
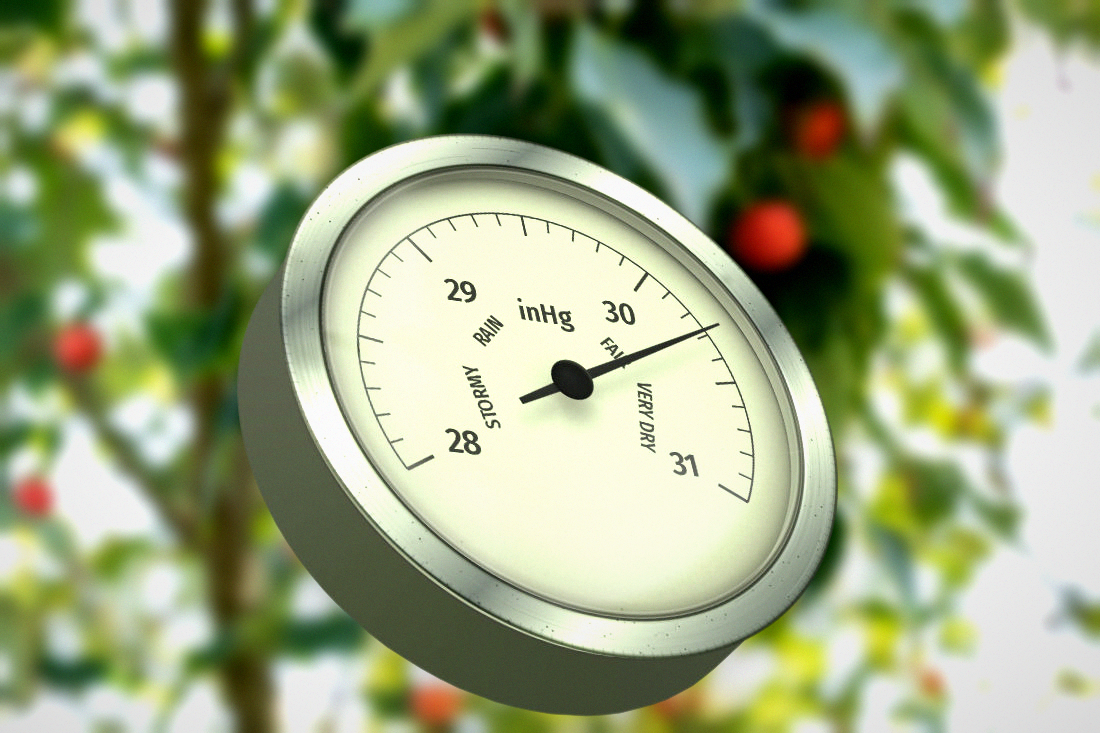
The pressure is 30.3,inHg
